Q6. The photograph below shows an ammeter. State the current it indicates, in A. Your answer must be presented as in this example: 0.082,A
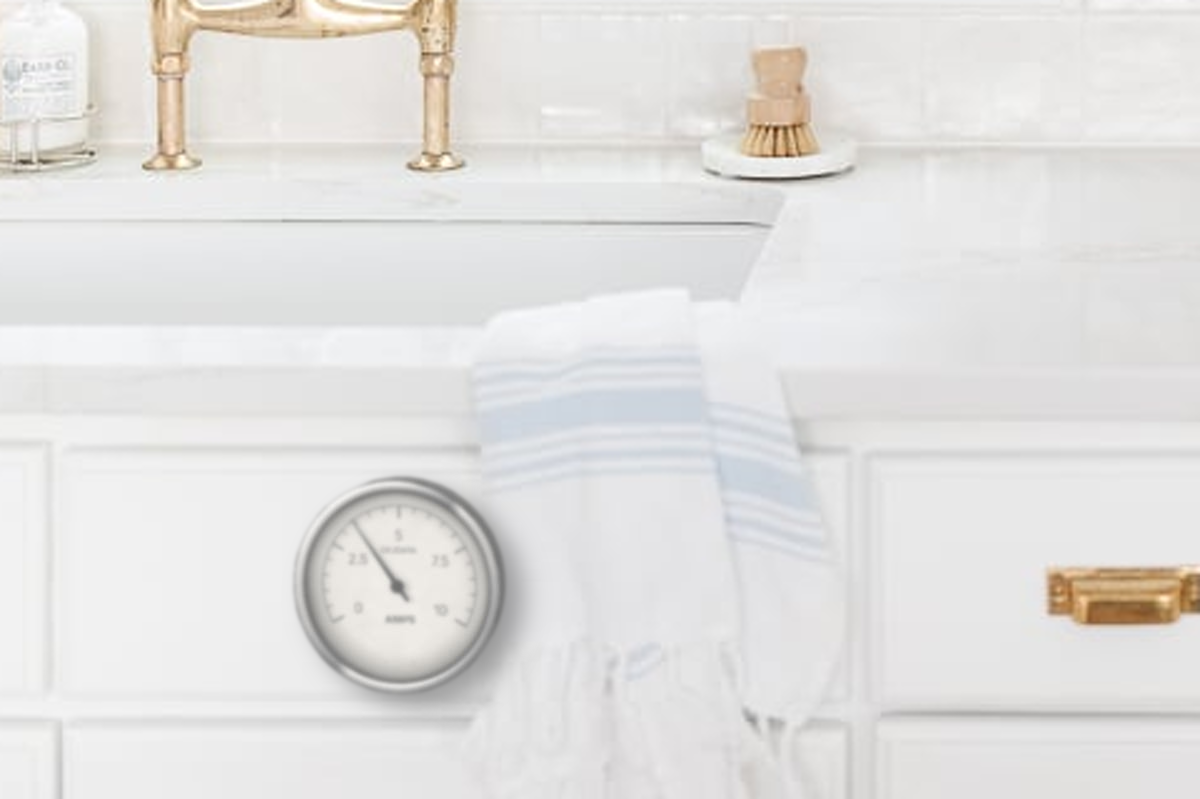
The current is 3.5,A
